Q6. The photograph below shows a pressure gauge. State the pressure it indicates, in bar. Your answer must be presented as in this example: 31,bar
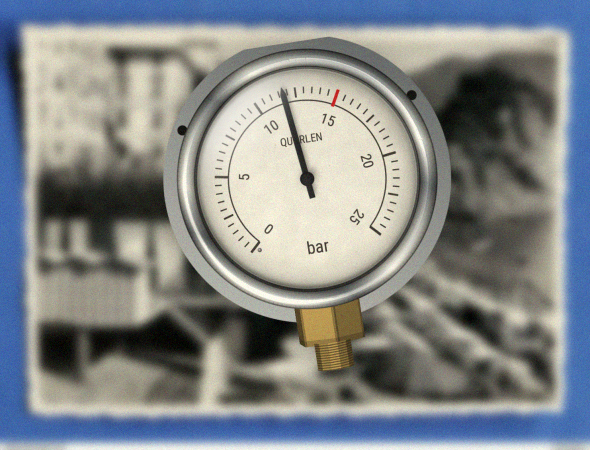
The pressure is 11.75,bar
